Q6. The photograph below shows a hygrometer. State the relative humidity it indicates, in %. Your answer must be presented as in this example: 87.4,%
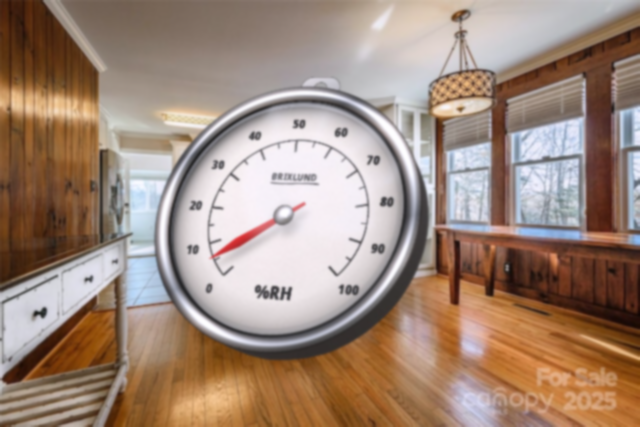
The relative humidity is 5,%
